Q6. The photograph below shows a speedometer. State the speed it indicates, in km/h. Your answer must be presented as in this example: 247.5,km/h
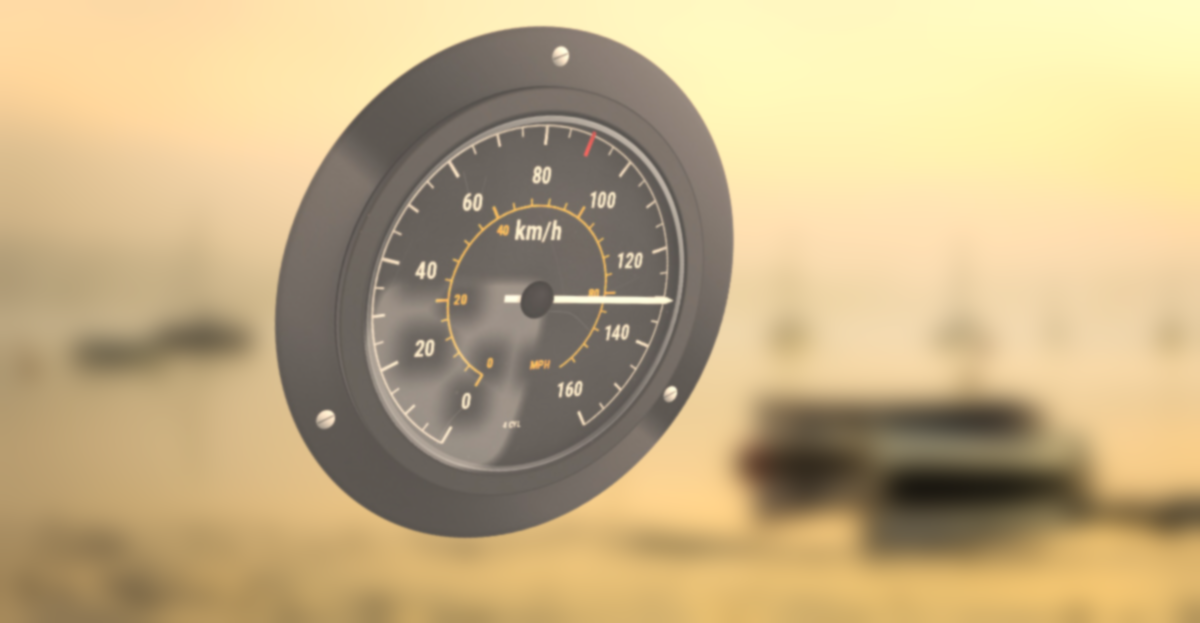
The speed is 130,km/h
